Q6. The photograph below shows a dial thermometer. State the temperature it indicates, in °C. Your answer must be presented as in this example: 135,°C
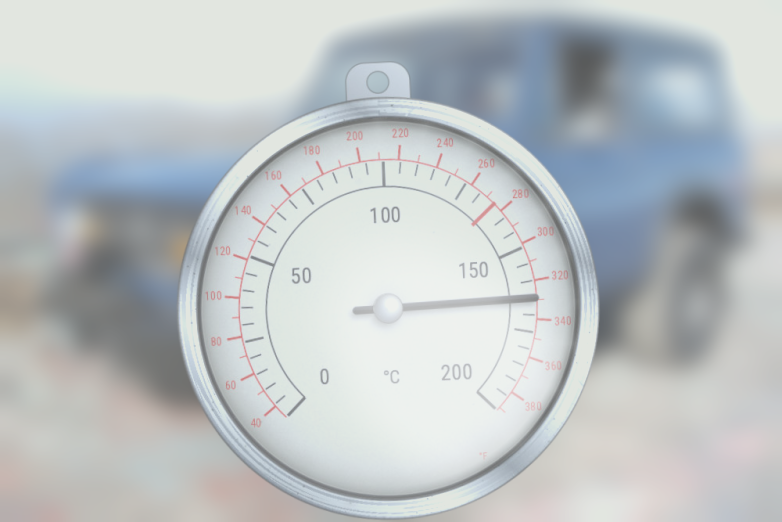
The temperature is 165,°C
